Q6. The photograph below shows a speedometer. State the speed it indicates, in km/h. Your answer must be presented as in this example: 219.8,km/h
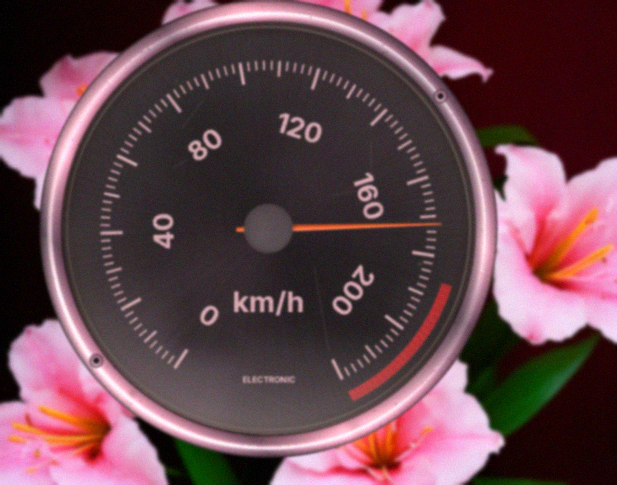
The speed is 172,km/h
